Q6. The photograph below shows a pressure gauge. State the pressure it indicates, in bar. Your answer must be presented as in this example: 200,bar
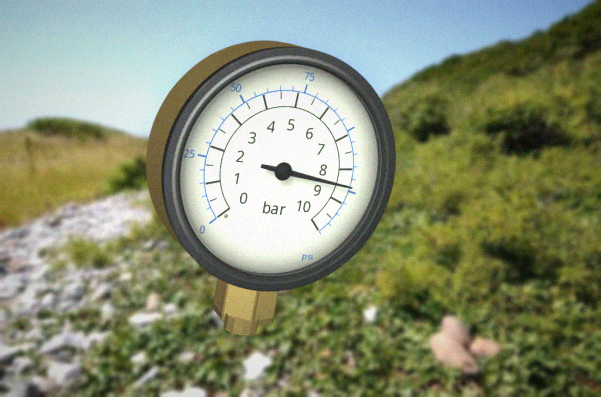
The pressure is 8.5,bar
